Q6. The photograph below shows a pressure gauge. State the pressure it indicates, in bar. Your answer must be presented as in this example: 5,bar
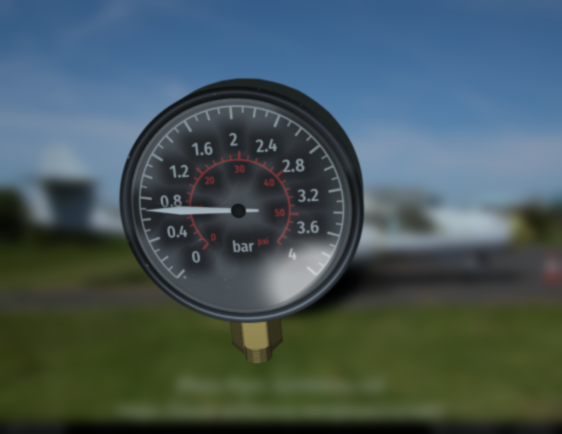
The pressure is 0.7,bar
